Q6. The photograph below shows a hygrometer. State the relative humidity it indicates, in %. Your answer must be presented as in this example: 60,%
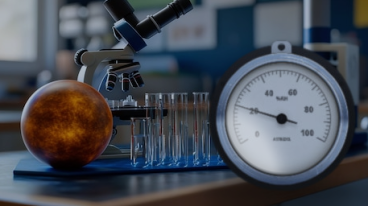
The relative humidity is 20,%
